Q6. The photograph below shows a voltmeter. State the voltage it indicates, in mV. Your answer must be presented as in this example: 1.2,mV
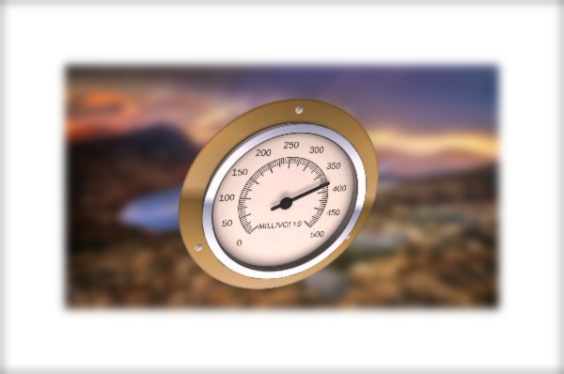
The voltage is 375,mV
